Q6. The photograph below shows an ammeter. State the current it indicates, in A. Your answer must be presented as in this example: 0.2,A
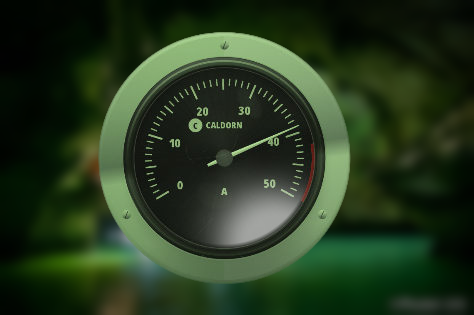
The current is 39,A
